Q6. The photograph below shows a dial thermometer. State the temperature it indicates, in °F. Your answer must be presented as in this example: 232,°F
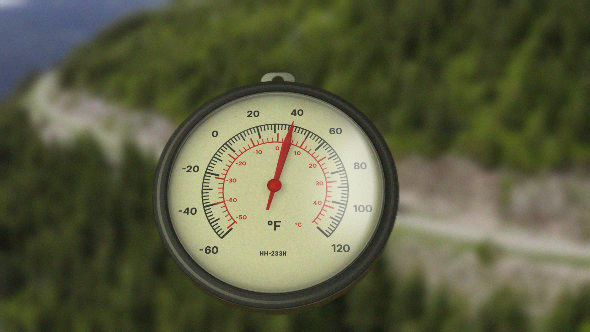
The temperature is 40,°F
